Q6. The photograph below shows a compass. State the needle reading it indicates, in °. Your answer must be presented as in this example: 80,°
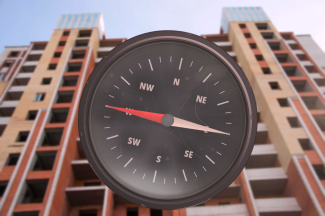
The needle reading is 270,°
